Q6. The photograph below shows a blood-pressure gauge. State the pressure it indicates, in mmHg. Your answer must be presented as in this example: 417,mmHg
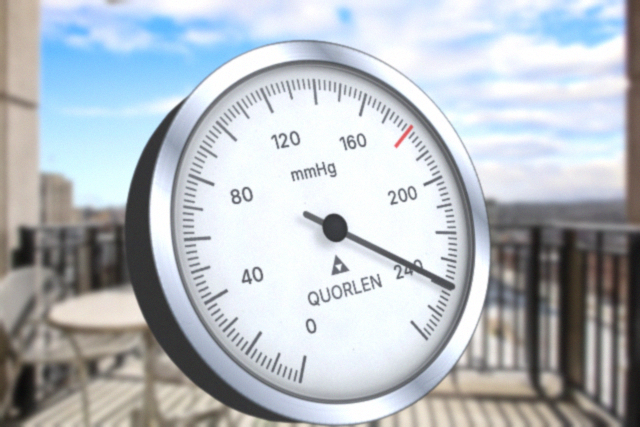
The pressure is 240,mmHg
